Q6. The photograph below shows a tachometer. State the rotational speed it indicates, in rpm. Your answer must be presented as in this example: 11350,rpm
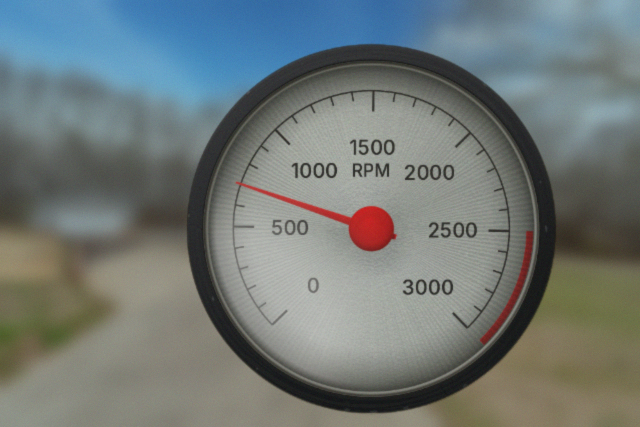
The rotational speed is 700,rpm
